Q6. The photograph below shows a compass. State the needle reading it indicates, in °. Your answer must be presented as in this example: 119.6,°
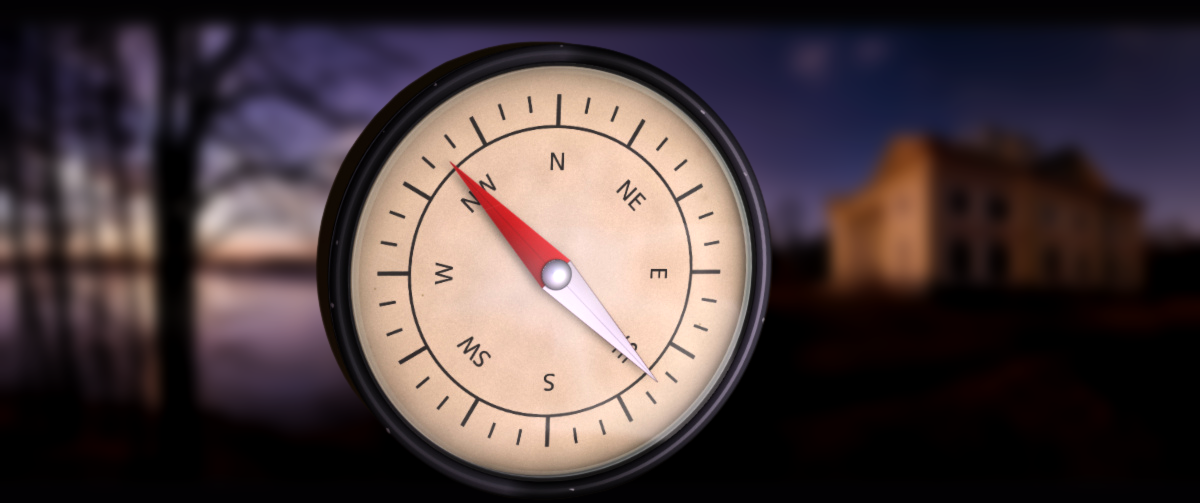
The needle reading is 315,°
